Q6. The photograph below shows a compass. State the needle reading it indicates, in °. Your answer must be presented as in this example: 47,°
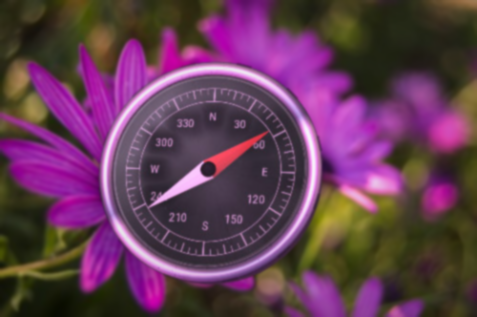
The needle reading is 55,°
